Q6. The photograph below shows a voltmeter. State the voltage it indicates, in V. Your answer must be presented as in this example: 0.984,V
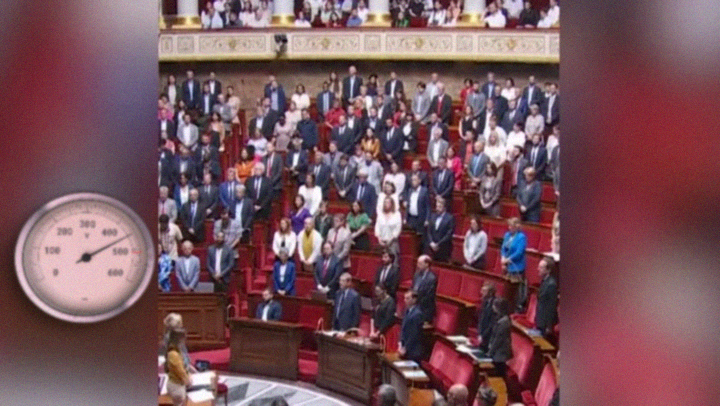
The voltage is 450,V
